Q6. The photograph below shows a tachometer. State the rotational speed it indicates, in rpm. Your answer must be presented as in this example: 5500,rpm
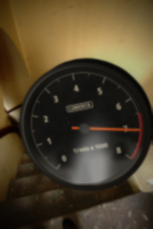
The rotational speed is 7000,rpm
